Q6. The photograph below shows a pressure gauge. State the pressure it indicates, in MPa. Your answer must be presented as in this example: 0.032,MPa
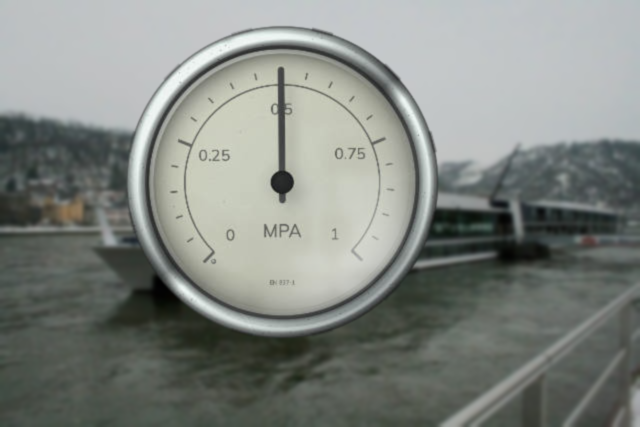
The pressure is 0.5,MPa
